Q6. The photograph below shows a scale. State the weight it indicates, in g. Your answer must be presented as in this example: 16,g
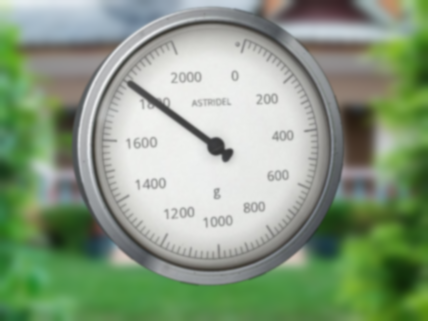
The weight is 1800,g
